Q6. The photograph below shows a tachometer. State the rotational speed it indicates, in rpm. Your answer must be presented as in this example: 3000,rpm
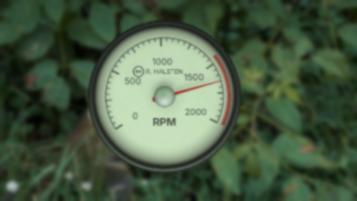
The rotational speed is 1650,rpm
